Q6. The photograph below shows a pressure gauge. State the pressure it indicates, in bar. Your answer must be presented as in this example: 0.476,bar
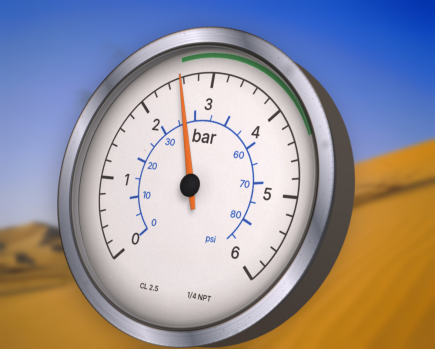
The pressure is 2.6,bar
